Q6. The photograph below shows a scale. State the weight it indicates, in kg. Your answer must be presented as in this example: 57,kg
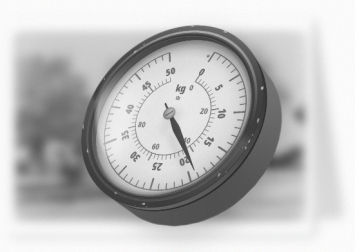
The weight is 19,kg
